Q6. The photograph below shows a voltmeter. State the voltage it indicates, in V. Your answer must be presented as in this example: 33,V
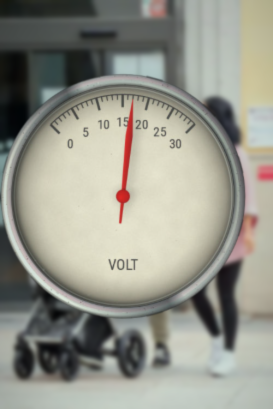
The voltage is 17,V
